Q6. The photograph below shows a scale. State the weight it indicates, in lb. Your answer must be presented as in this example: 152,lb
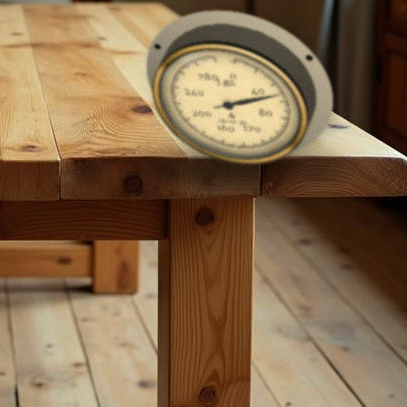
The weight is 50,lb
